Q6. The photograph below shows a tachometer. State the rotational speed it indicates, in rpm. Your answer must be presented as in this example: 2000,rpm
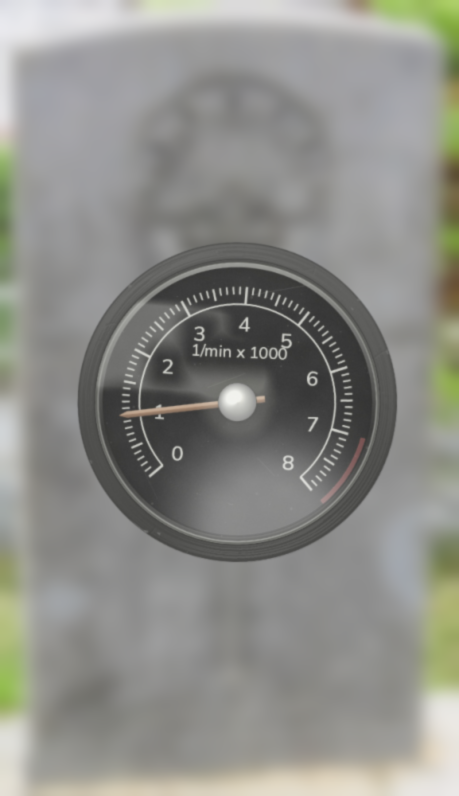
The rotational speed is 1000,rpm
